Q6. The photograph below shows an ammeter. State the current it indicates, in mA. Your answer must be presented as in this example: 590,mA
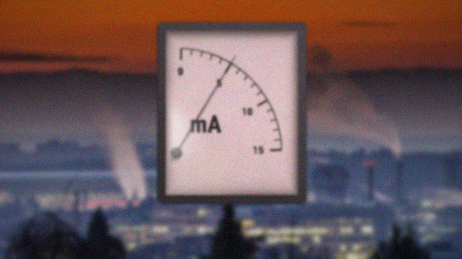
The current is 5,mA
